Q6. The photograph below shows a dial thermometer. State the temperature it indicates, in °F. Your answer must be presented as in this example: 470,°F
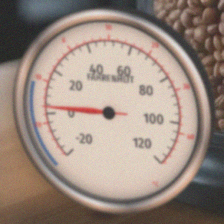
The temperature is 4,°F
